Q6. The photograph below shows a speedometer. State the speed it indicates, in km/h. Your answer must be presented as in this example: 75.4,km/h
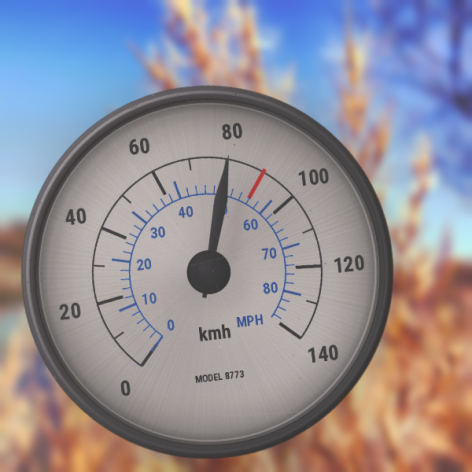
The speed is 80,km/h
